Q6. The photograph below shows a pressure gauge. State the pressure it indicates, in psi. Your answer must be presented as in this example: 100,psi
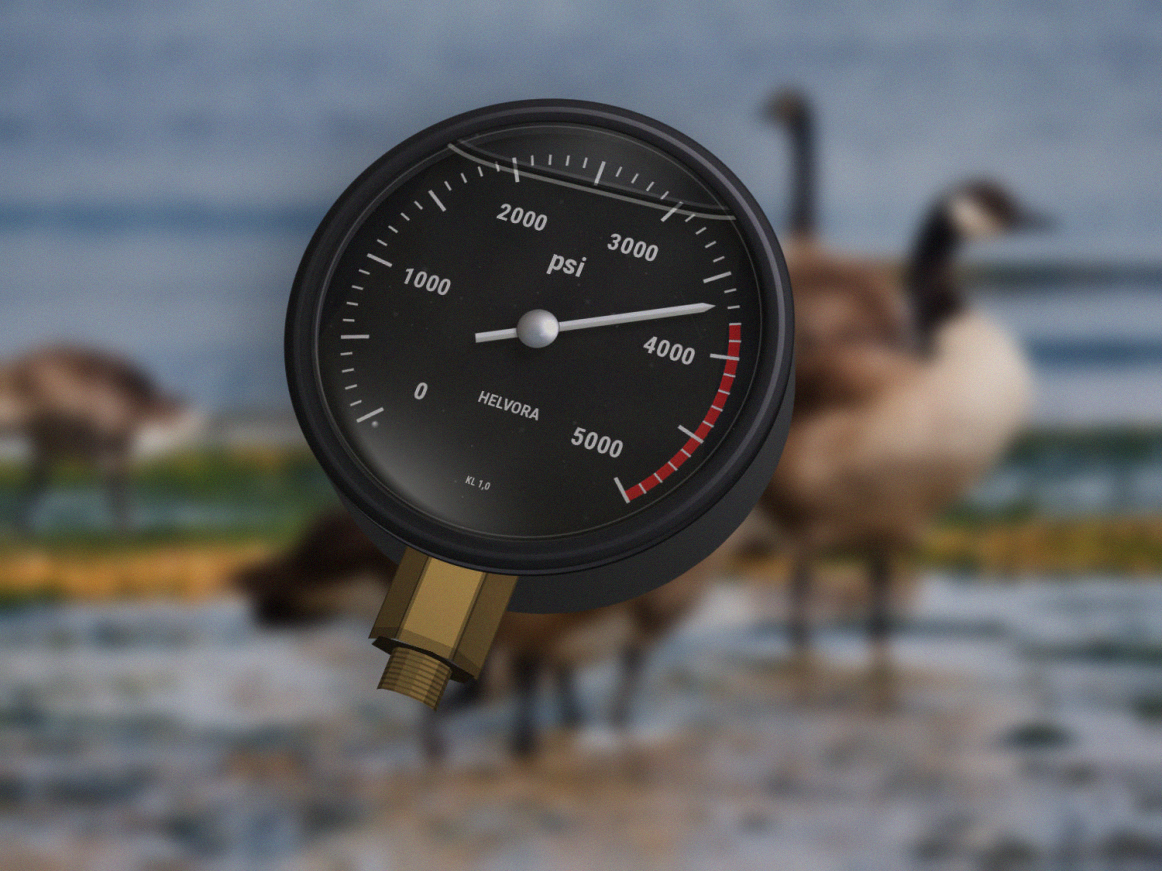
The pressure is 3700,psi
